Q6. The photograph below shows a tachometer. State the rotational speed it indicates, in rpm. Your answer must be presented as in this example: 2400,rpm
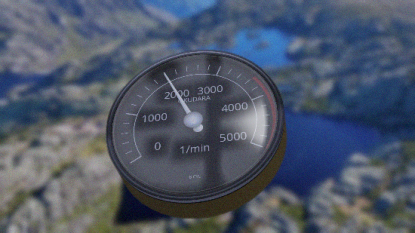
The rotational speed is 2000,rpm
